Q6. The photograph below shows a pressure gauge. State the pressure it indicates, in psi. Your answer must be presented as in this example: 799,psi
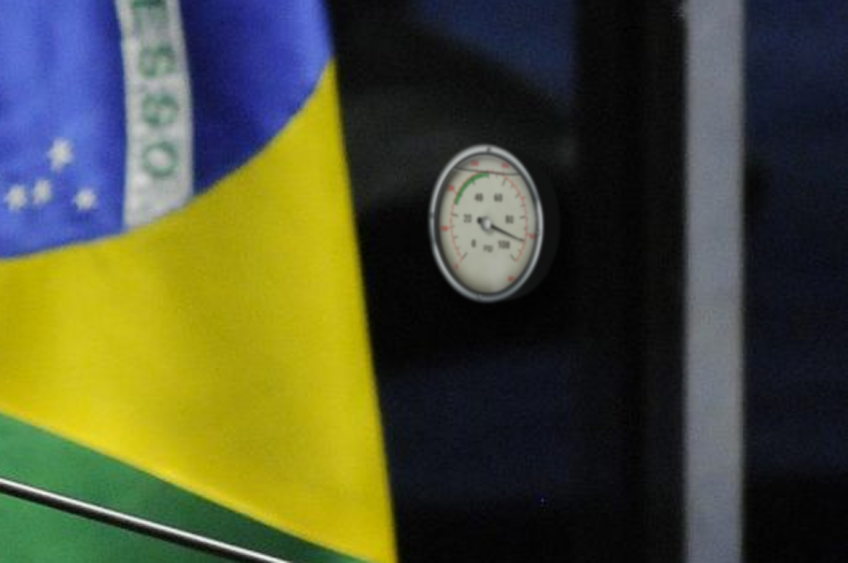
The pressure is 90,psi
